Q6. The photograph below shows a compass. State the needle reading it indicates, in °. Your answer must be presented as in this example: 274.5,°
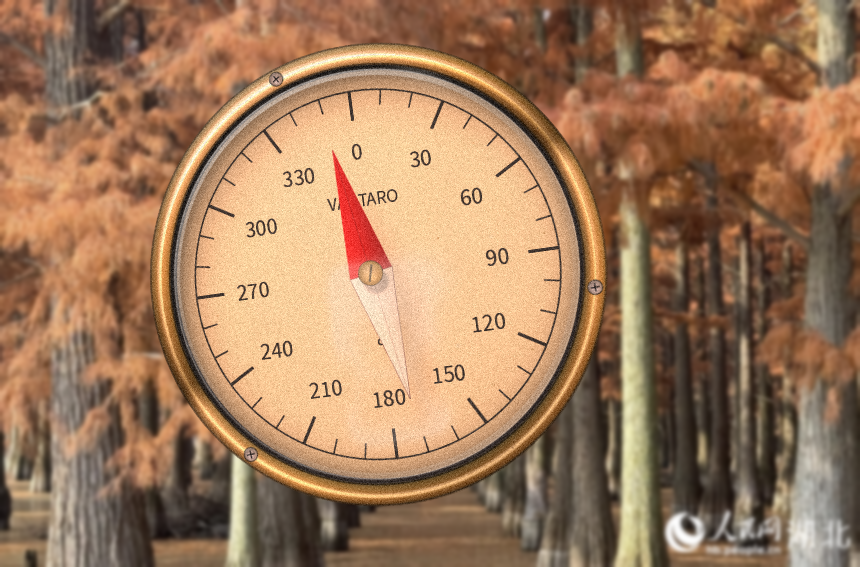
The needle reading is 350,°
